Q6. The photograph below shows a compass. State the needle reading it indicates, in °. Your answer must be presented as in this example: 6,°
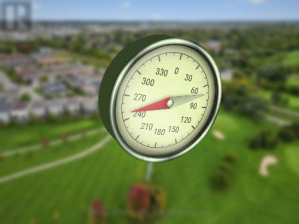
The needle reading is 250,°
